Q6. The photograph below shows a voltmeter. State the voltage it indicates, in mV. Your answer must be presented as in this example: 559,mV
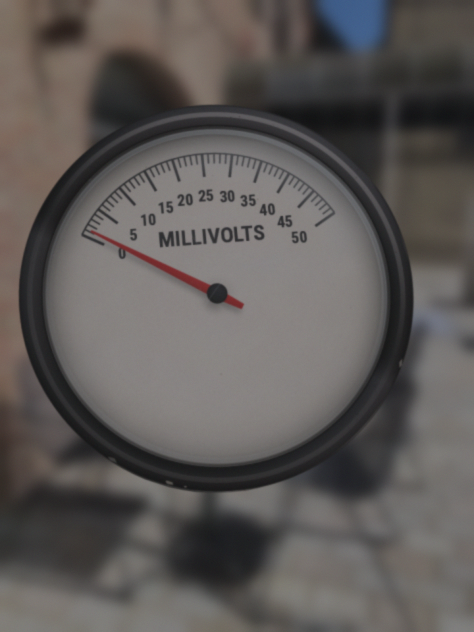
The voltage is 1,mV
